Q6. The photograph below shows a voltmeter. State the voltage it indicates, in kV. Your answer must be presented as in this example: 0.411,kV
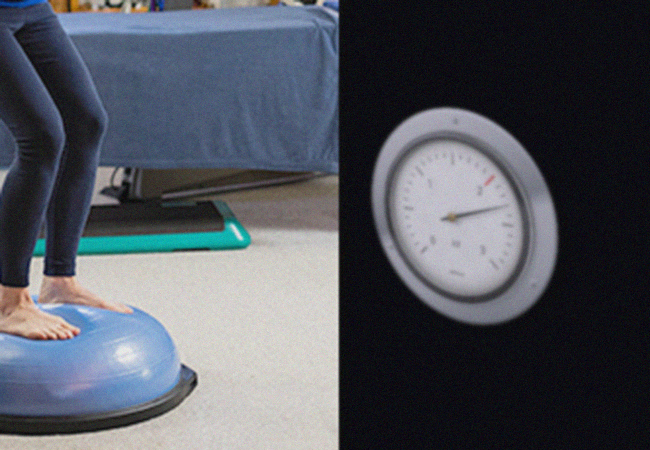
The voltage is 2.3,kV
